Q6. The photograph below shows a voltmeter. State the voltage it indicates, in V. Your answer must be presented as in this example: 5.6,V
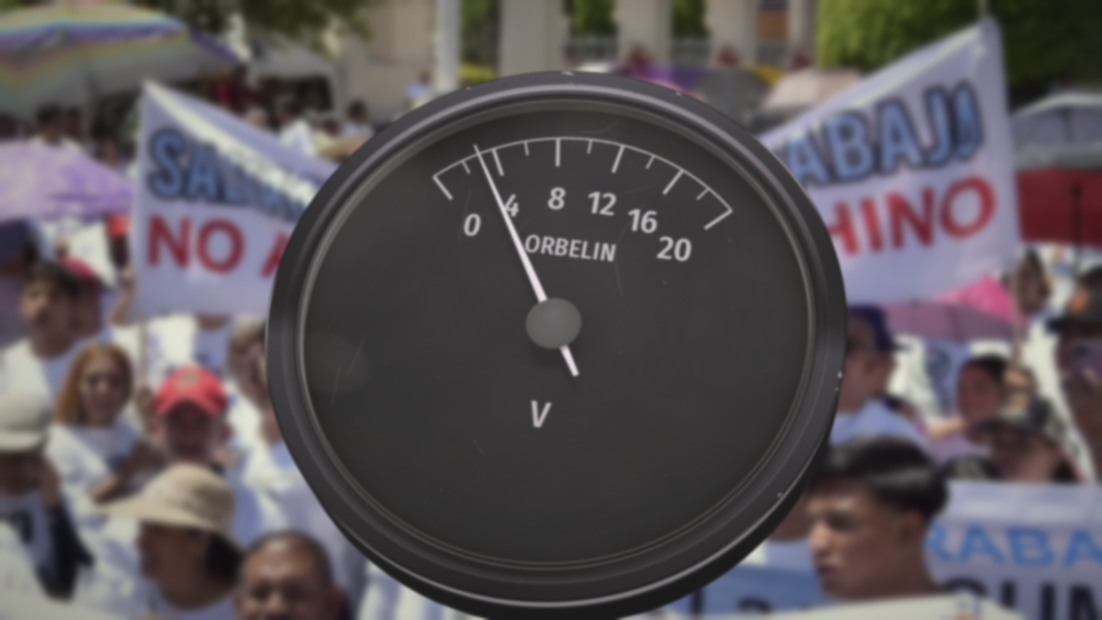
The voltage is 3,V
